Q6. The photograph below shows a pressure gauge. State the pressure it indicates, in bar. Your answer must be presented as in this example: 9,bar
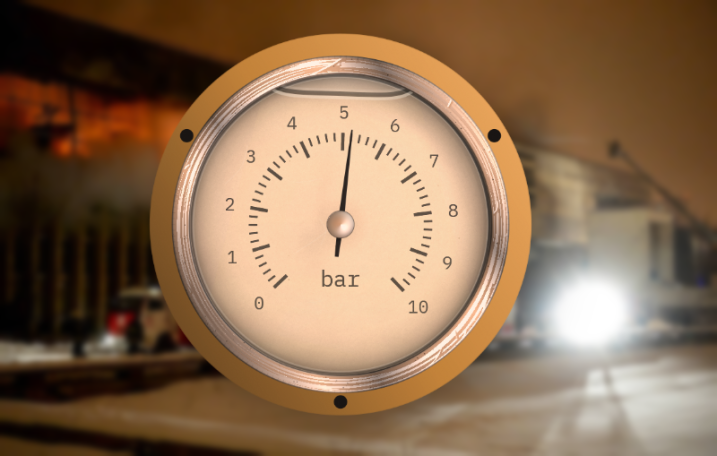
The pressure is 5.2,bar
